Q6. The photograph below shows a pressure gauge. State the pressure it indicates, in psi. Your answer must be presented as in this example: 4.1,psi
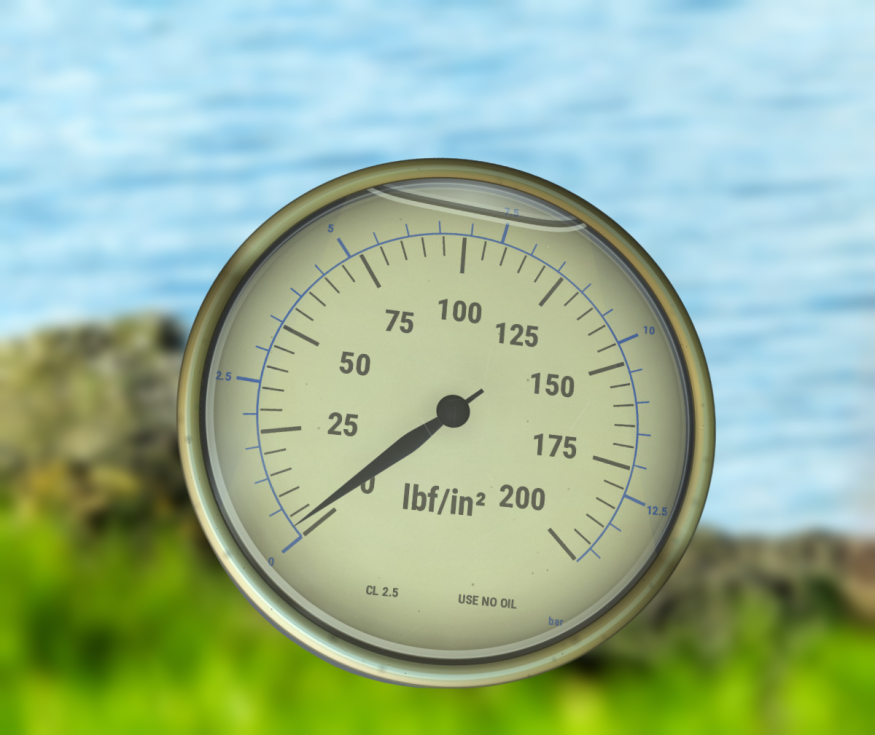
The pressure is 2.5,psi
